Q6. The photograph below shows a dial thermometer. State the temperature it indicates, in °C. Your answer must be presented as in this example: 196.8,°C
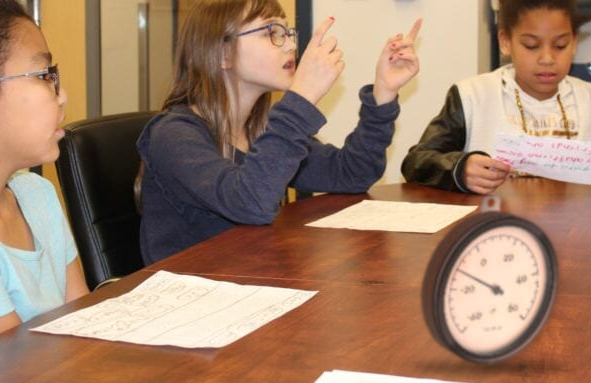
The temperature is -12,°C
